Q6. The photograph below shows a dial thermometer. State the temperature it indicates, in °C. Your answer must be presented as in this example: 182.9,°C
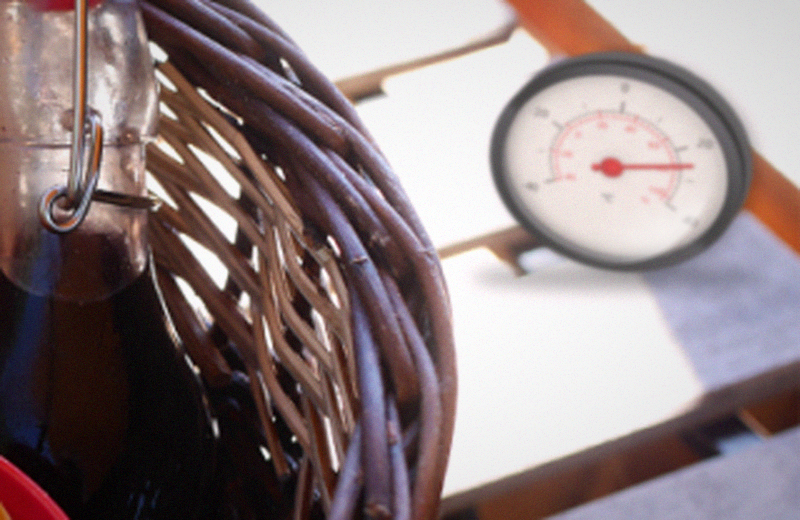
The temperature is 25,°C
